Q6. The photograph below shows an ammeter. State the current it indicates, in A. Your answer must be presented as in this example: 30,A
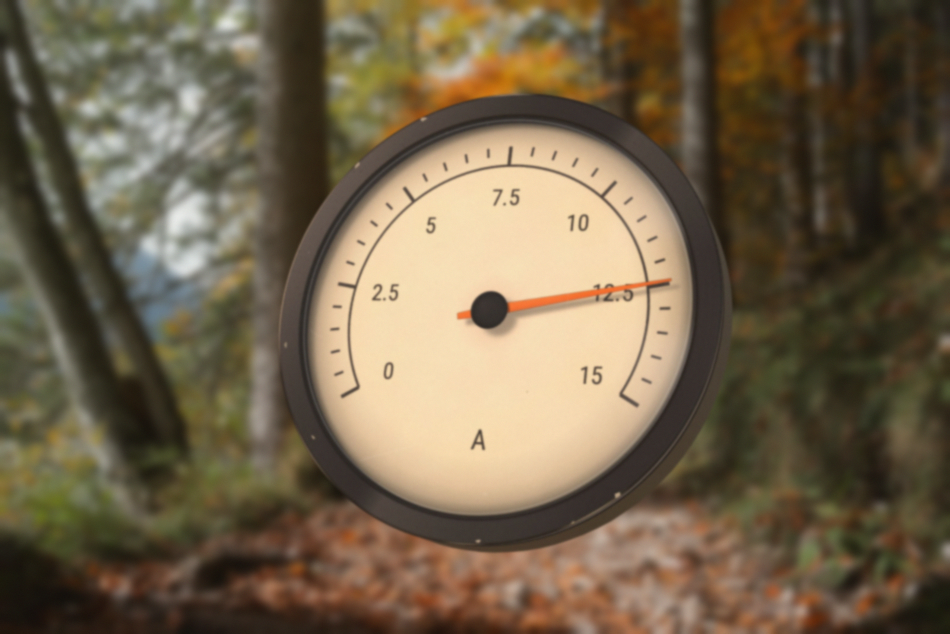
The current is 12.5,A
